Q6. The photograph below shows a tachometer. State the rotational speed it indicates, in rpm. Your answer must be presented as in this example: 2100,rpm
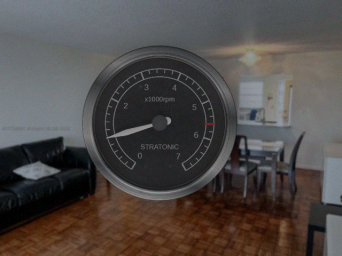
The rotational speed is 1000,rpm
